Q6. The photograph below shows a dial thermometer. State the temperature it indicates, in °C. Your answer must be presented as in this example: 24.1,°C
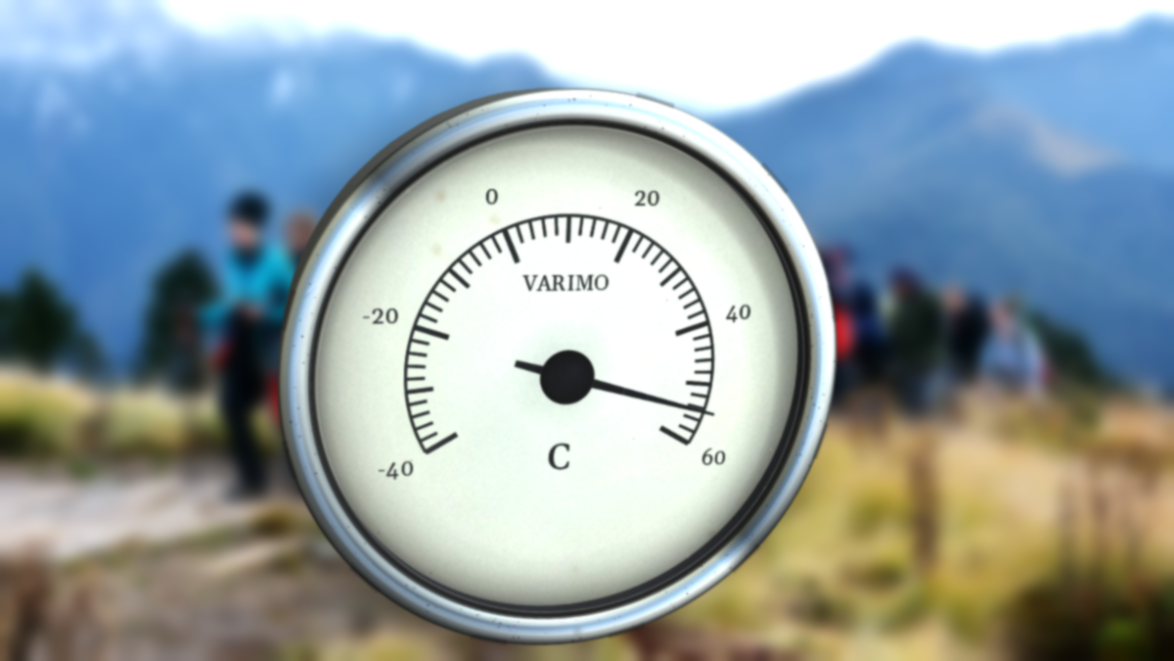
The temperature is 54,°C
